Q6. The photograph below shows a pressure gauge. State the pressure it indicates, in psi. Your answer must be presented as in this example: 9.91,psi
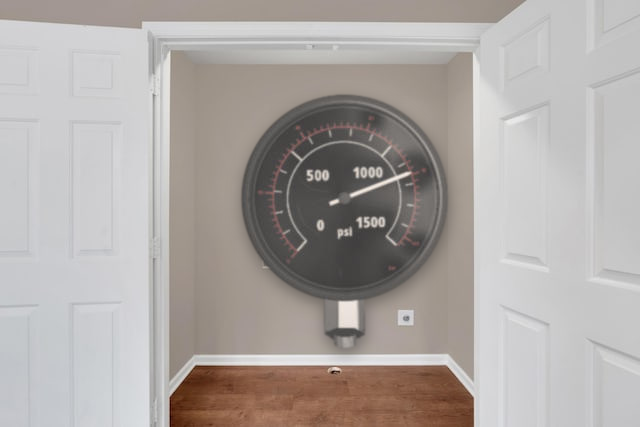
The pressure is 1150,psi
